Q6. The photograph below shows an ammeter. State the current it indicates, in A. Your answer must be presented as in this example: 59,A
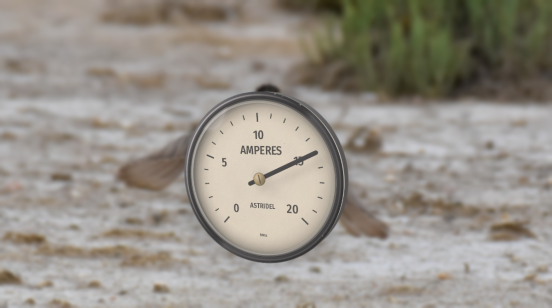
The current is 15,A
